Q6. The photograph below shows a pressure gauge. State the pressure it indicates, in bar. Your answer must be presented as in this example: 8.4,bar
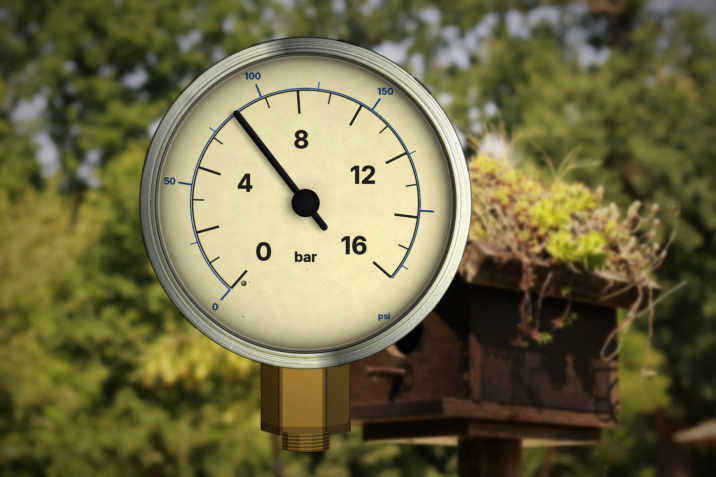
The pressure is 6,bar
